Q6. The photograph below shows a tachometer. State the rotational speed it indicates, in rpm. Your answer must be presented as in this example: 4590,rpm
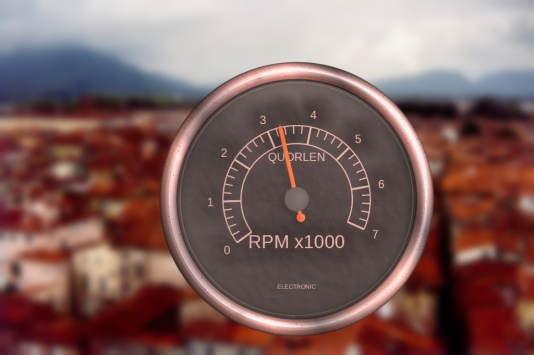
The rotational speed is 3300,rpm
